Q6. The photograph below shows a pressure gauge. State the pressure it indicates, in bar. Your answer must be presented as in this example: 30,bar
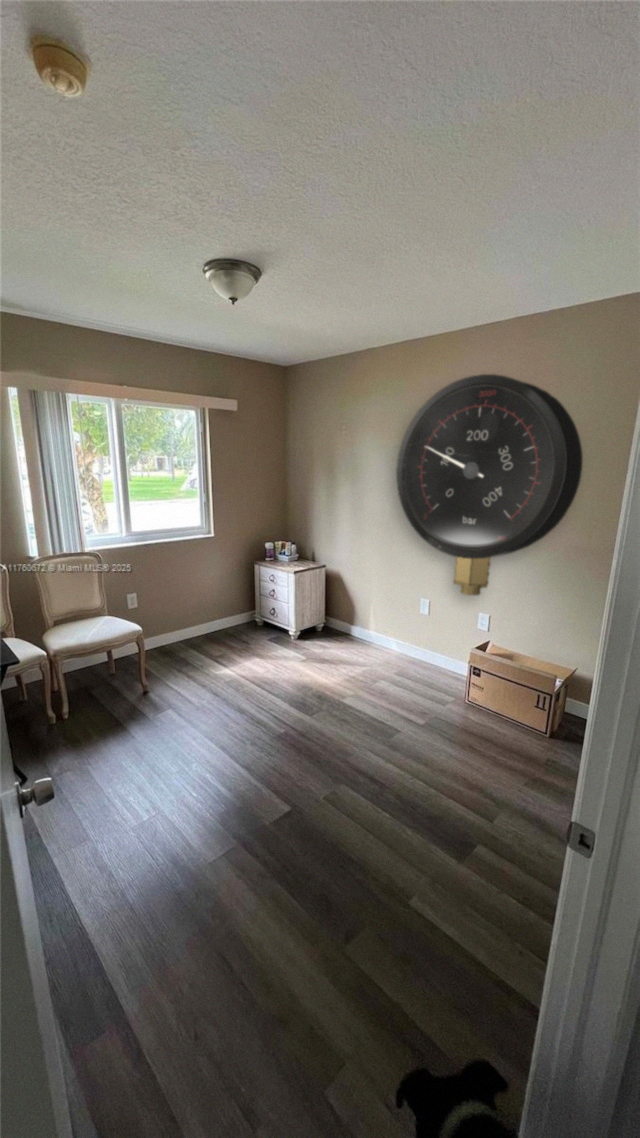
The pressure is 100,bar
